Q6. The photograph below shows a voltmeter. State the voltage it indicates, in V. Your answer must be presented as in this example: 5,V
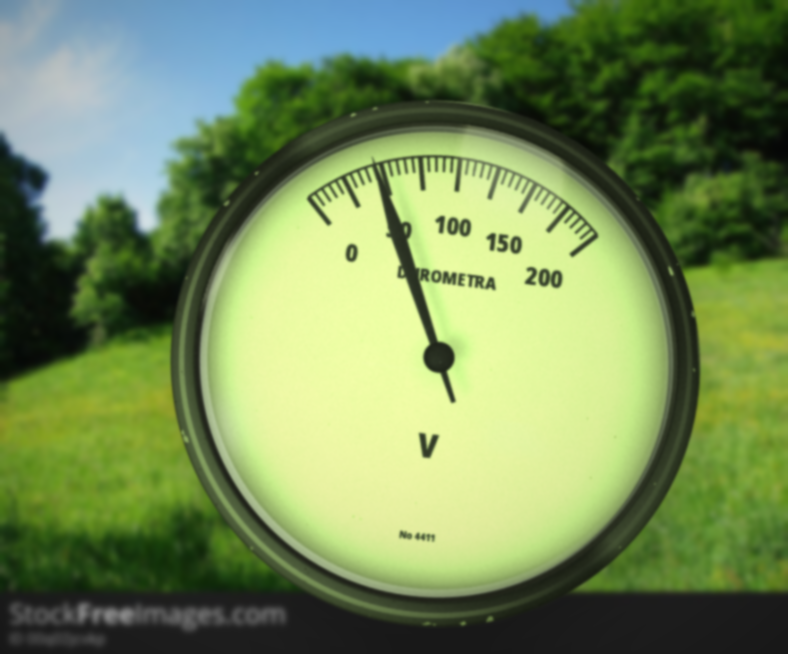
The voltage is 45,V
